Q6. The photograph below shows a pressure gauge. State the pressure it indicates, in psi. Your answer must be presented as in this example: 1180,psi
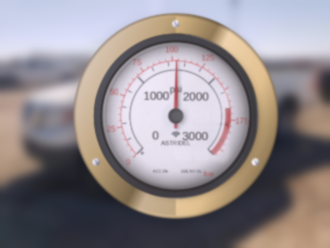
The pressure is 1500,psi
